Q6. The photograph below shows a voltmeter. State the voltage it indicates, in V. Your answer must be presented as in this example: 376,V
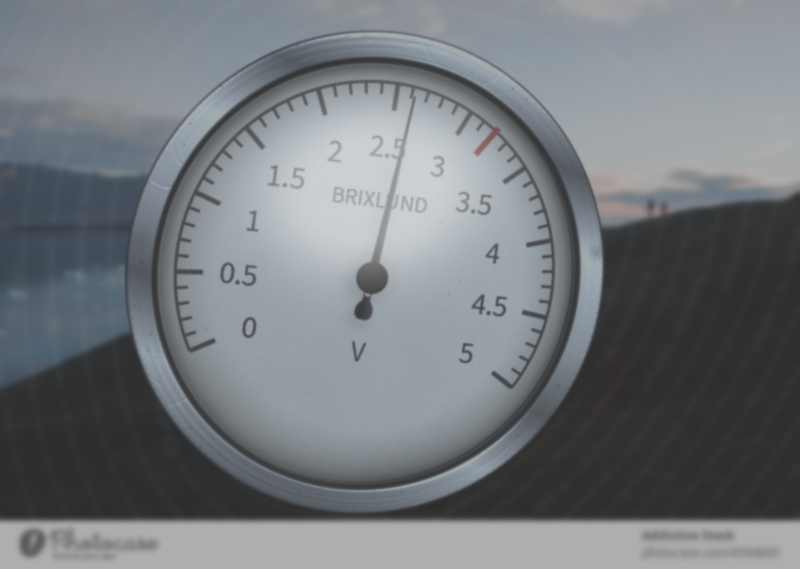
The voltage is 2.6,V
